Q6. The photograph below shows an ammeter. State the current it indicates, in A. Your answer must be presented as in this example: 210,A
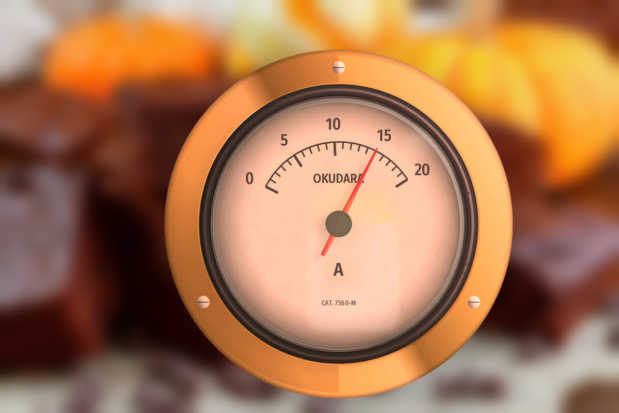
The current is 15,A
